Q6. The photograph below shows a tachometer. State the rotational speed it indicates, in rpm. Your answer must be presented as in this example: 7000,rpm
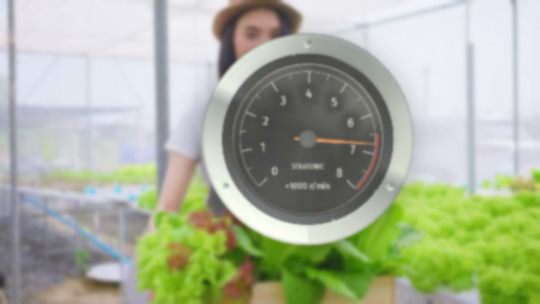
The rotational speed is 6750,rpm
